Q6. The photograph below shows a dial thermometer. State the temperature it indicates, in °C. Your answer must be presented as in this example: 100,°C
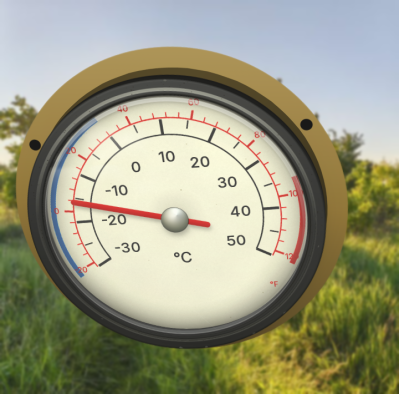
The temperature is -15,°C
